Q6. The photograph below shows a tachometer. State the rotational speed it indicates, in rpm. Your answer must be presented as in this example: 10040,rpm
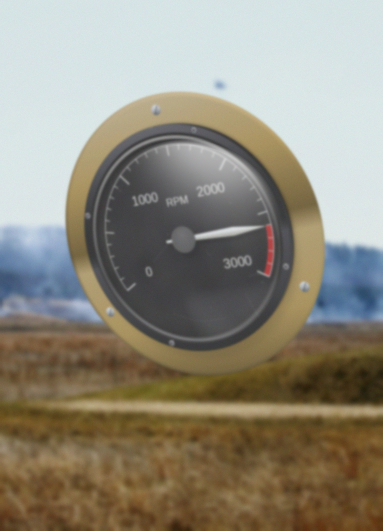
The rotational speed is 2600,rpm
